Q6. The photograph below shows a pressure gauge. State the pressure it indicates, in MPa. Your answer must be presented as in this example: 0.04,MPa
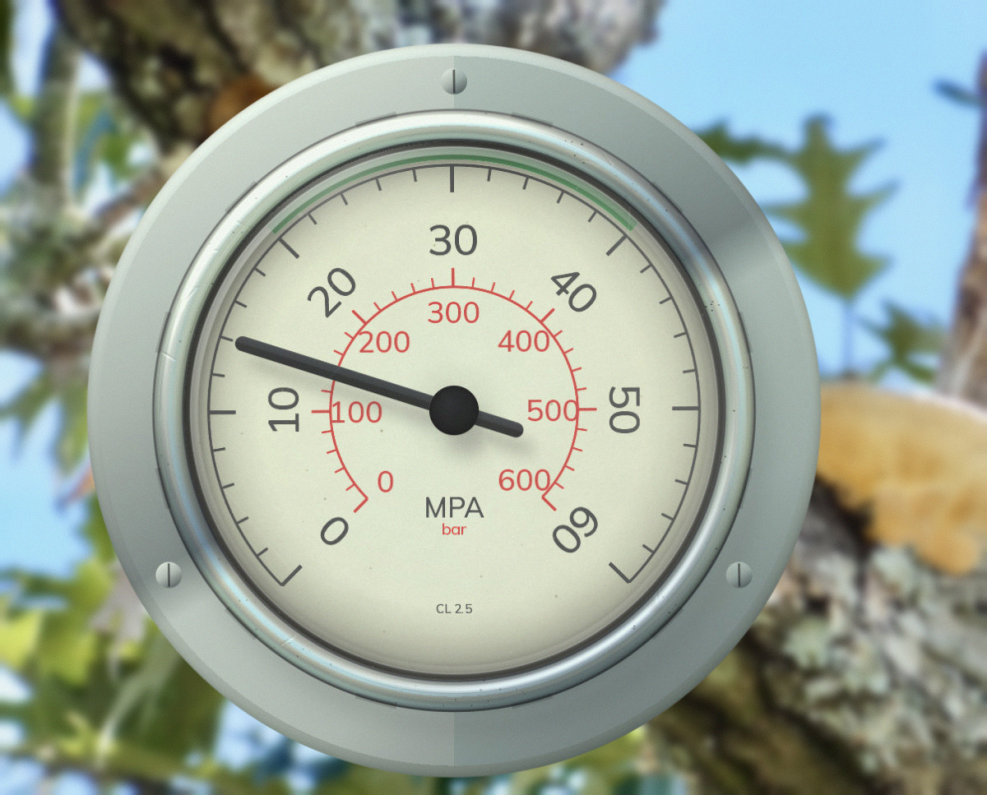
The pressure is 14,MPa
